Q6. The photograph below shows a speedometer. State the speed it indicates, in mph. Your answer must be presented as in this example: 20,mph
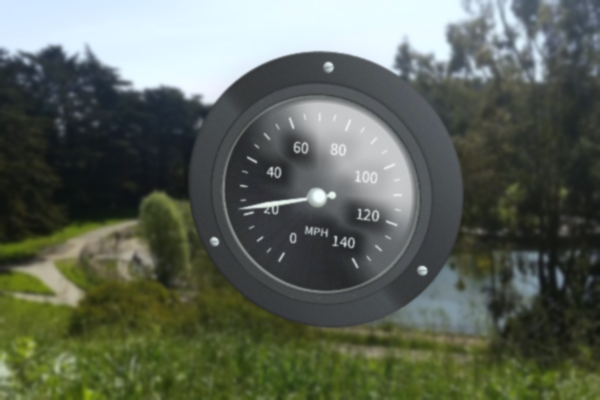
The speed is 22.5,mph
